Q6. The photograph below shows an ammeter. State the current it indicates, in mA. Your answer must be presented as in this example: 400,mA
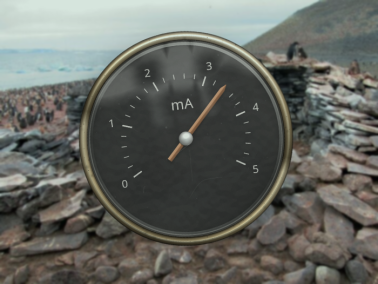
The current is 3.4,mA
